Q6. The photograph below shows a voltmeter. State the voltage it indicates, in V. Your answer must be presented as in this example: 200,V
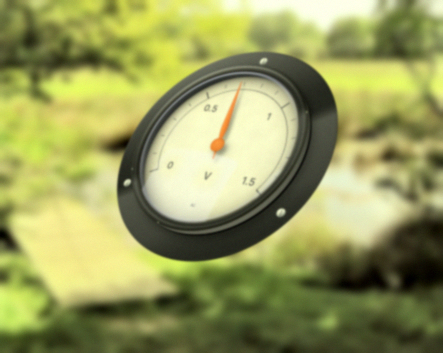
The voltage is 0.7,V
